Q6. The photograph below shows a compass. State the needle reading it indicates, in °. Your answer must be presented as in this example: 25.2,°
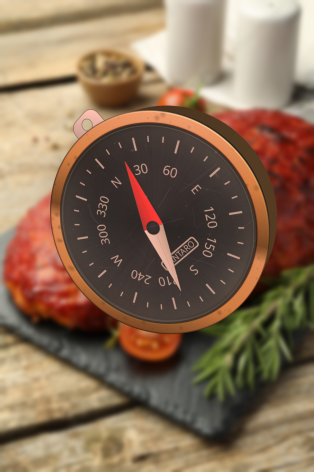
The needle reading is 20,°
